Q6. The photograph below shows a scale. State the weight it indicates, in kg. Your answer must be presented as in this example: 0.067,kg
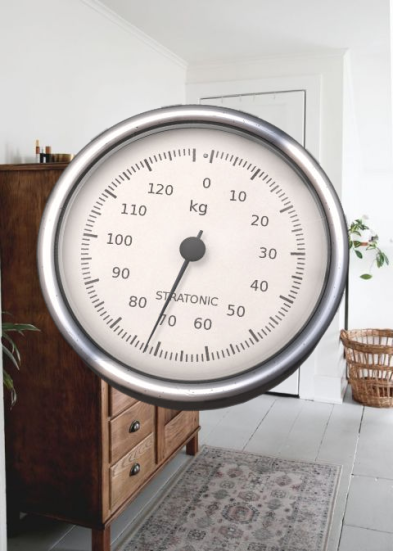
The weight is 72,kg
